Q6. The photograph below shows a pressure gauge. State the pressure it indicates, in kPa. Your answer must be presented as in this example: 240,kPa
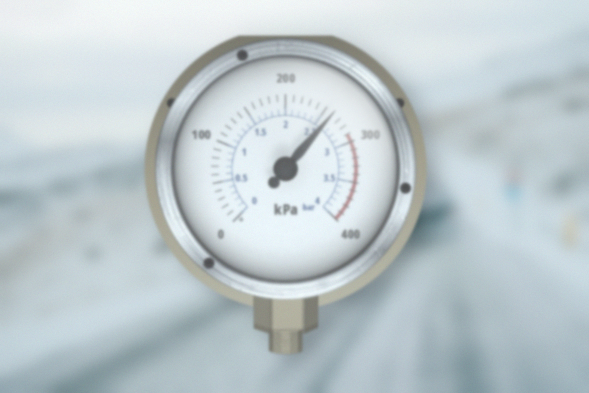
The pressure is 260,kPa
